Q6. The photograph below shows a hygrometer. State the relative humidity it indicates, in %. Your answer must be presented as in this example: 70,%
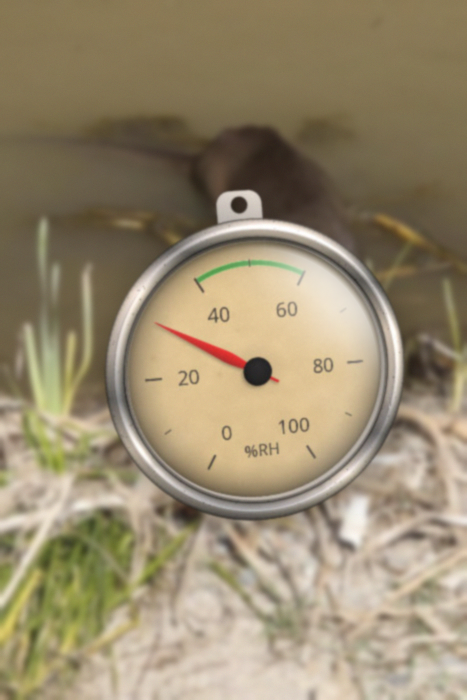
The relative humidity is 30,%
